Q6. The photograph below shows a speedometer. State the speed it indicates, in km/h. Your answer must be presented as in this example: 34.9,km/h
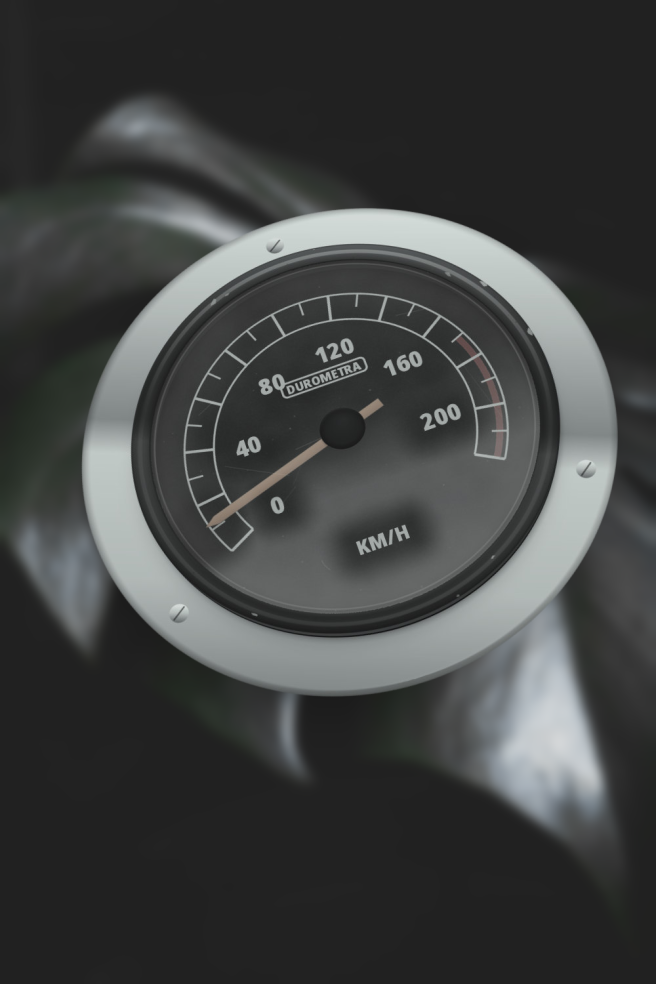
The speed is 10,km/h
